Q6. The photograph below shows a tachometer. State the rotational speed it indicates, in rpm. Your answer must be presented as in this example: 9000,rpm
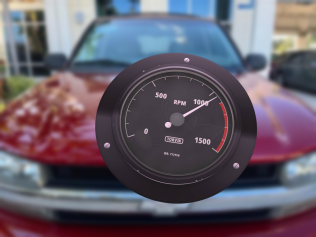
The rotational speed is 1050,rpm
